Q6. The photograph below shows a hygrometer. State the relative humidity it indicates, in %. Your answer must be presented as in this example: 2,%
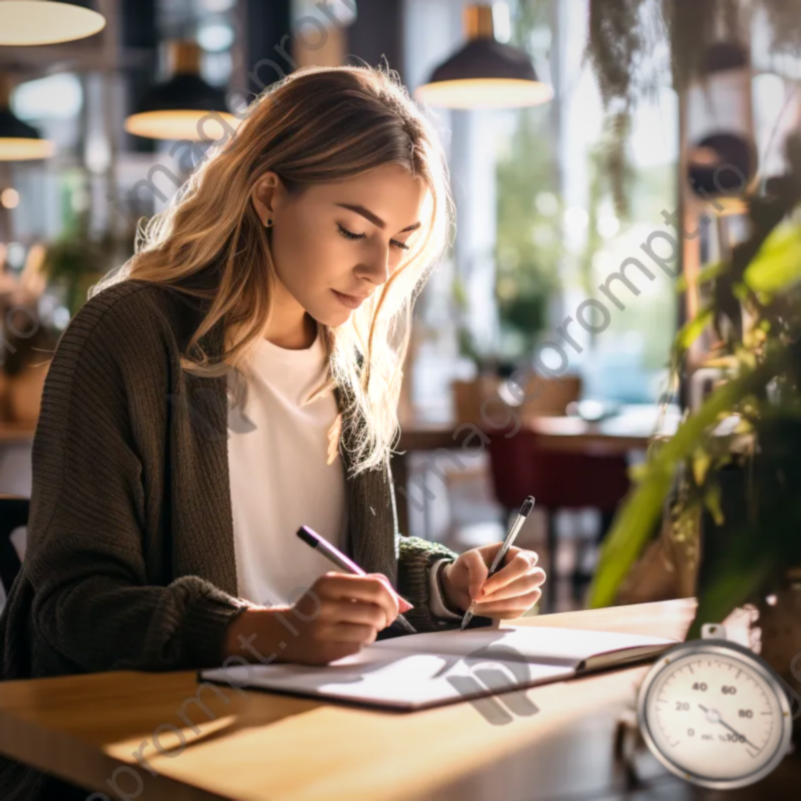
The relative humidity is 96,%
